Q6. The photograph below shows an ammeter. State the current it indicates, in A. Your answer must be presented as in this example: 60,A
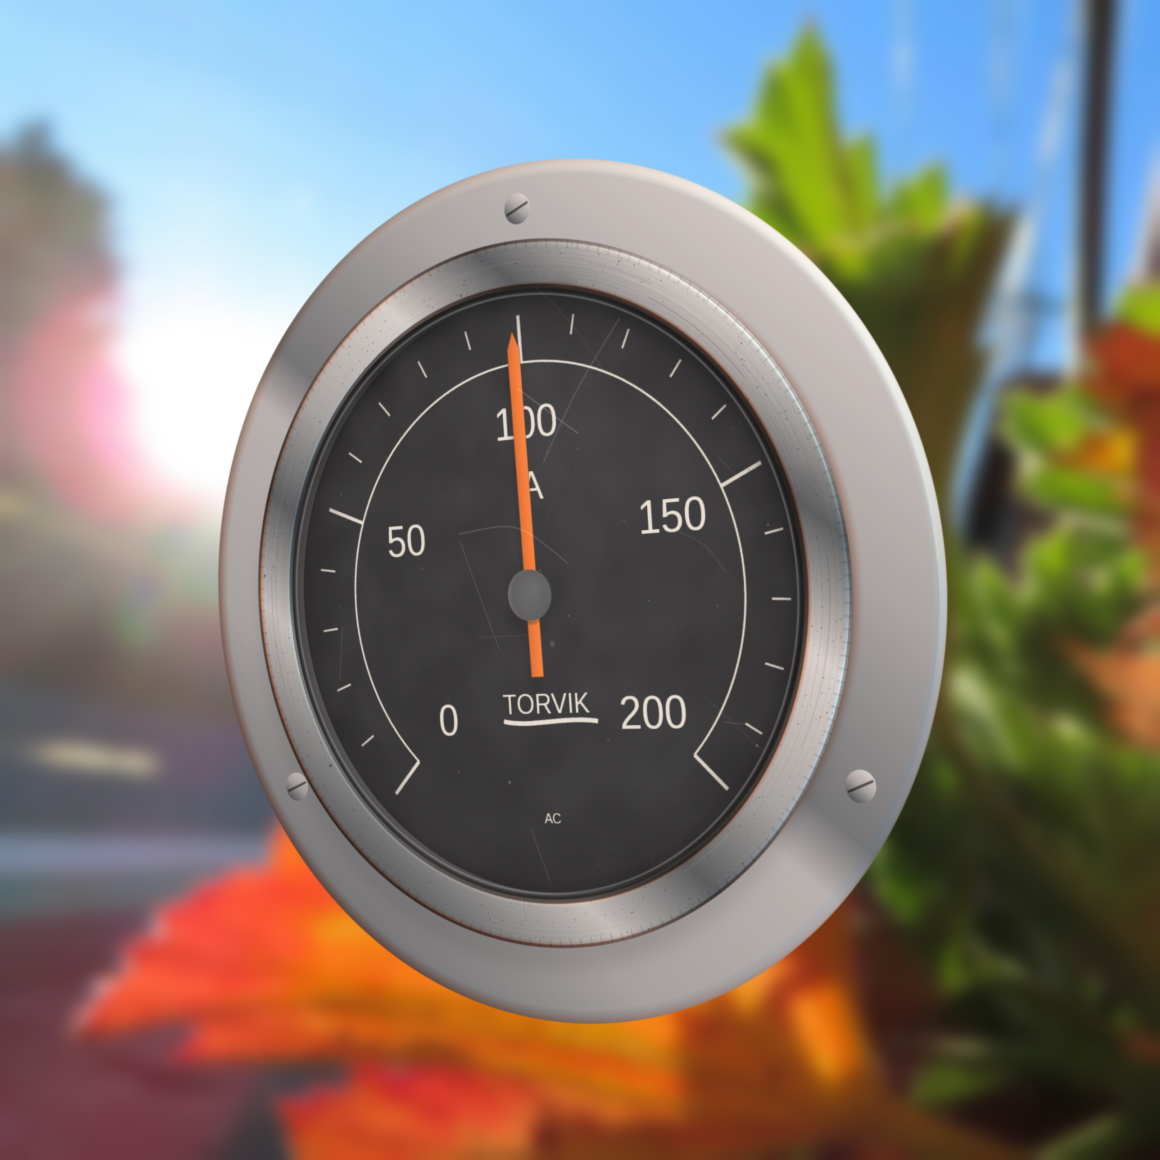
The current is 100,A
